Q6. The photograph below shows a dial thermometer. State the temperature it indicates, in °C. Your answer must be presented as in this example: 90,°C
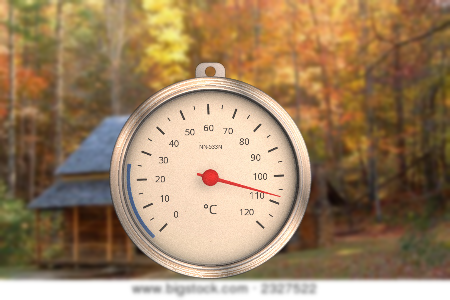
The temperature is 107.5,°C
